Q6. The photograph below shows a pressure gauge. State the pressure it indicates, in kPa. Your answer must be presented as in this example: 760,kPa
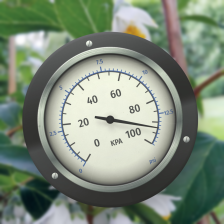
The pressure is 92.5,kPa
